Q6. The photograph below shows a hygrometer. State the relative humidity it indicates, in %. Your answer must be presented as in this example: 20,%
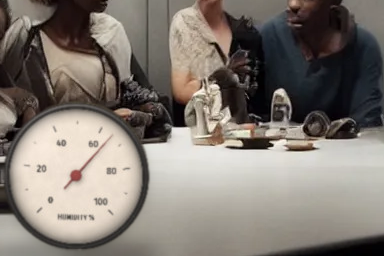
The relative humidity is 65,%
